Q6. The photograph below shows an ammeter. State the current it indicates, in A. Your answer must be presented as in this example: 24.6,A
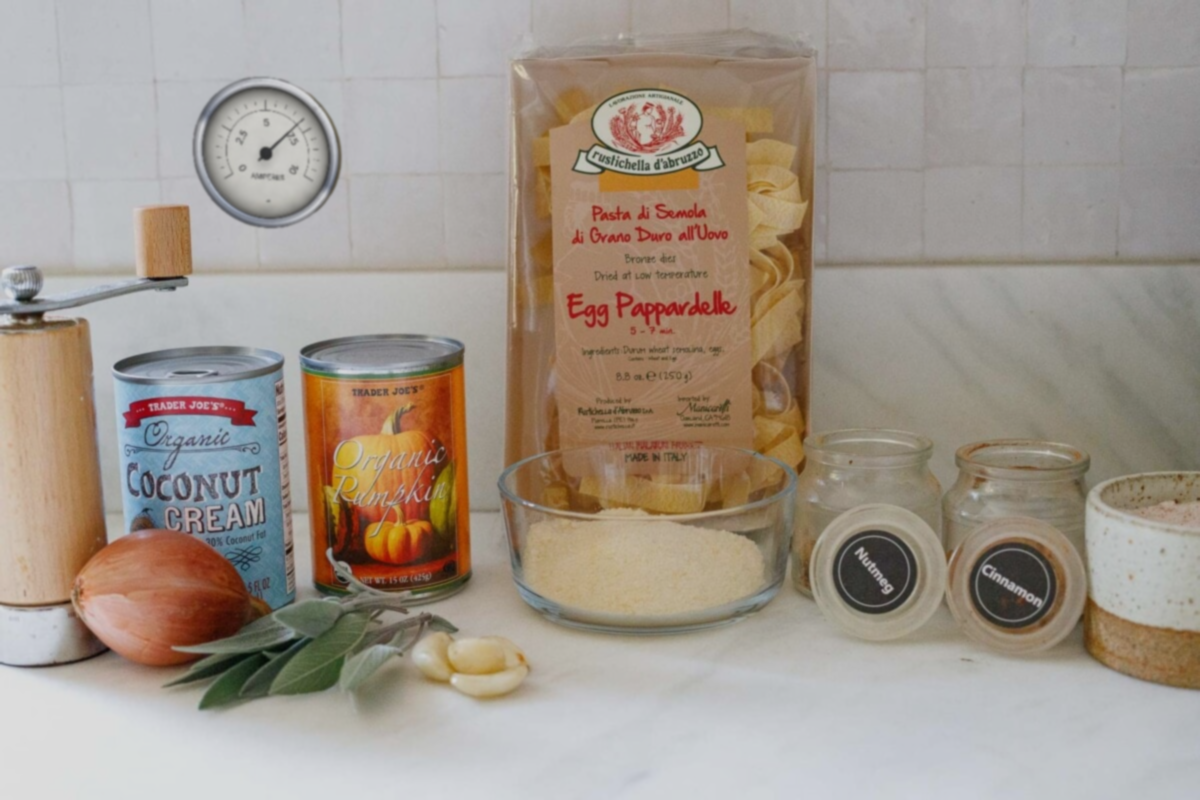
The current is 7,A
